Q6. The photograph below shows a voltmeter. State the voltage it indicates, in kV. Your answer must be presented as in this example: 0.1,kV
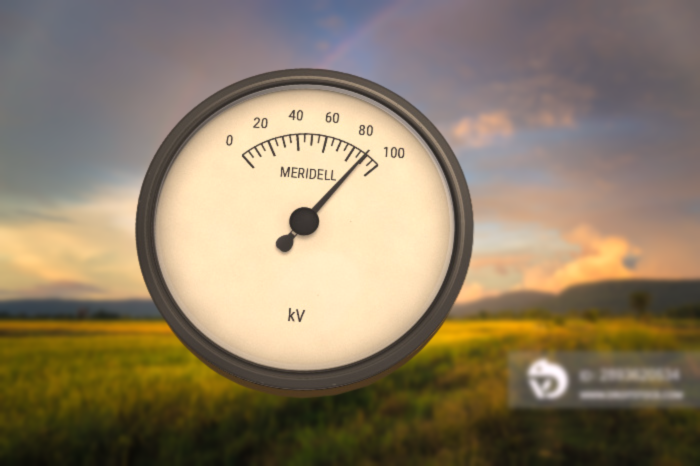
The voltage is 90,kV
